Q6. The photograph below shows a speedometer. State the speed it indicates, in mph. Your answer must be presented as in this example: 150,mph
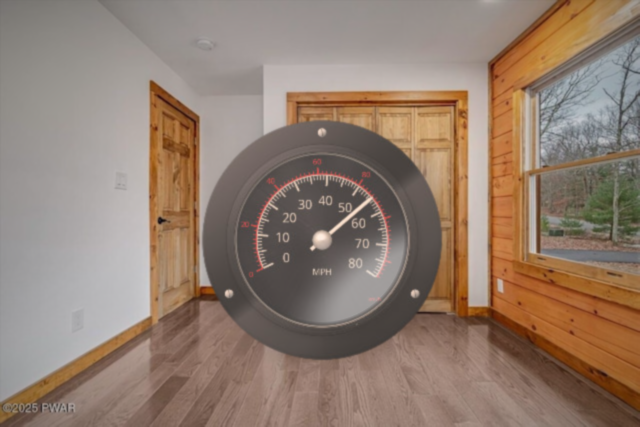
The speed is 55,mph
